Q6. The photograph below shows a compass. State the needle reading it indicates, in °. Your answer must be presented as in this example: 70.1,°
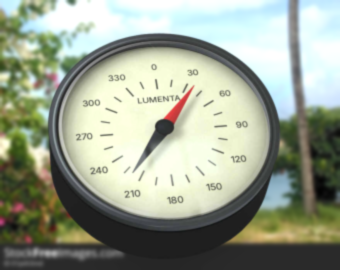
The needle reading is 37.5,°
